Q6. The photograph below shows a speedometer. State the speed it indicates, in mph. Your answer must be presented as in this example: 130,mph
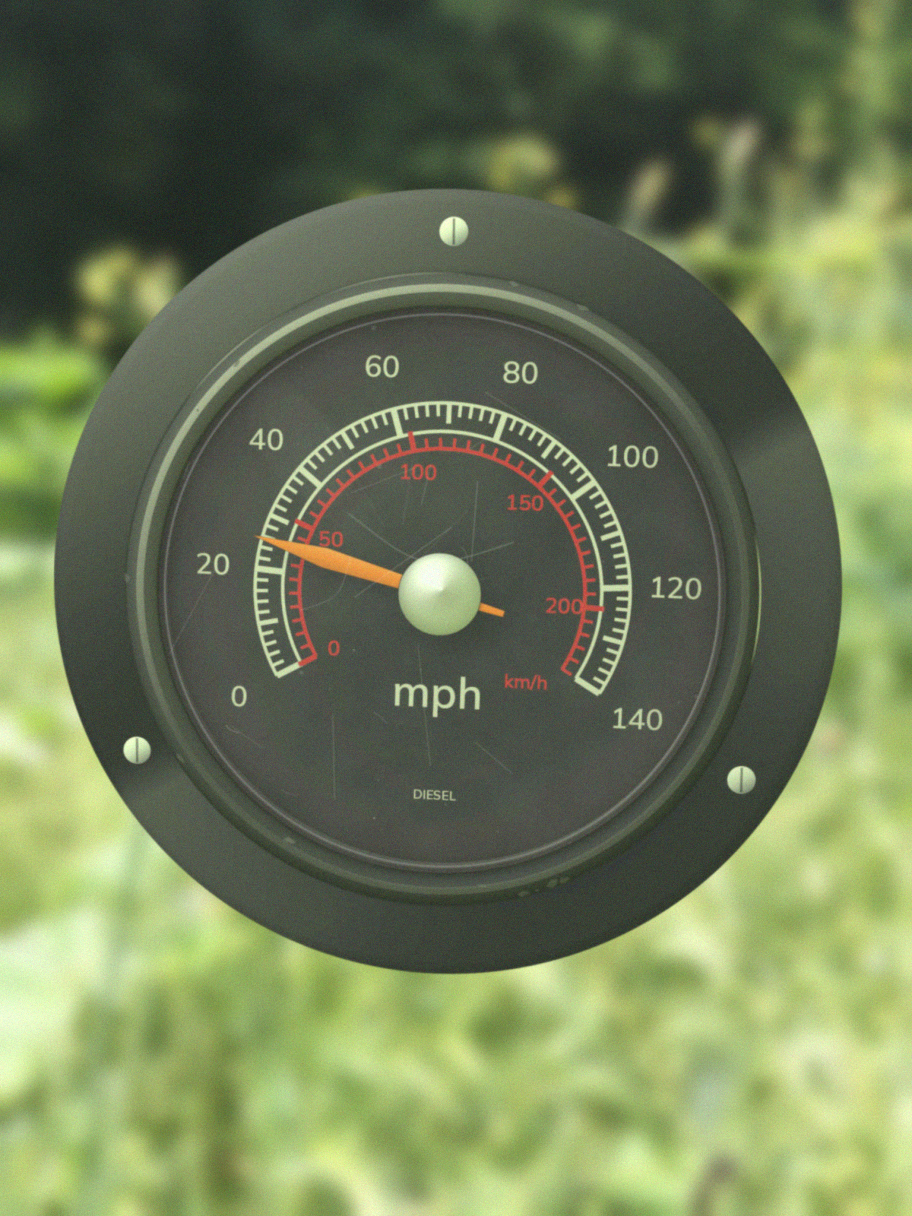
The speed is 26,mph
